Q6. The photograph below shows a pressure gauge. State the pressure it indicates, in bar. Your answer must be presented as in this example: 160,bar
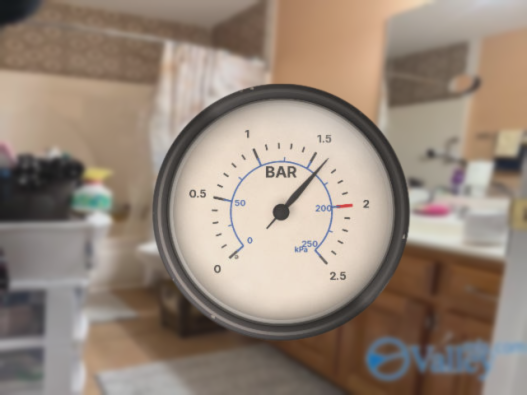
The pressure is 1.6,bar
